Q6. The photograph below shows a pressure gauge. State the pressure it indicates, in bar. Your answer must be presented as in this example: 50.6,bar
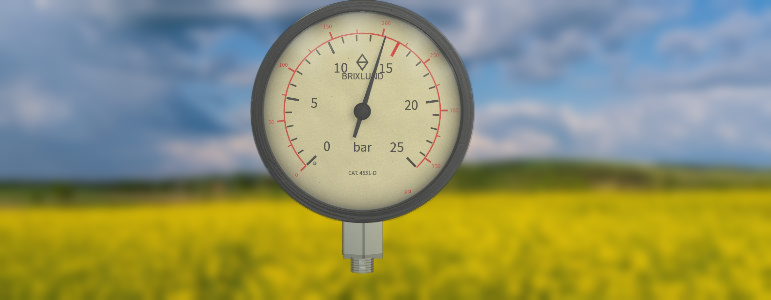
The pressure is 14,bar
